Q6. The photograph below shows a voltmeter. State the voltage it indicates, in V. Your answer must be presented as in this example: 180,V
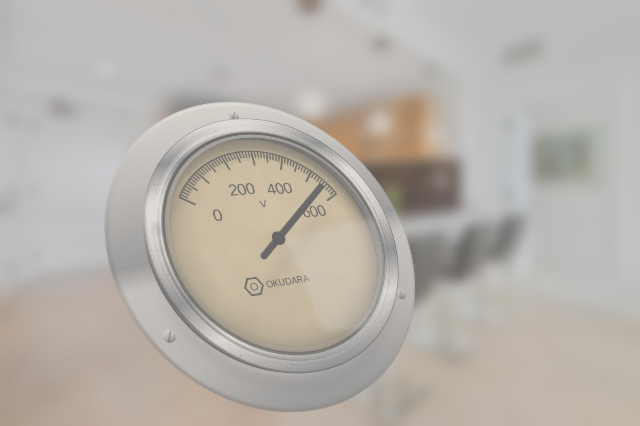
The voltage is 550,V
